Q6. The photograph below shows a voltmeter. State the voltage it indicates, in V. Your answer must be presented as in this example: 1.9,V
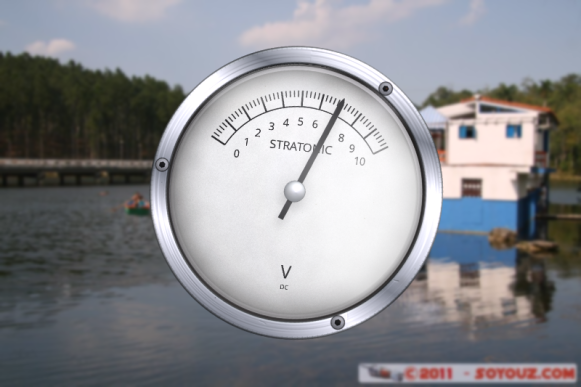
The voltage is 7,V
